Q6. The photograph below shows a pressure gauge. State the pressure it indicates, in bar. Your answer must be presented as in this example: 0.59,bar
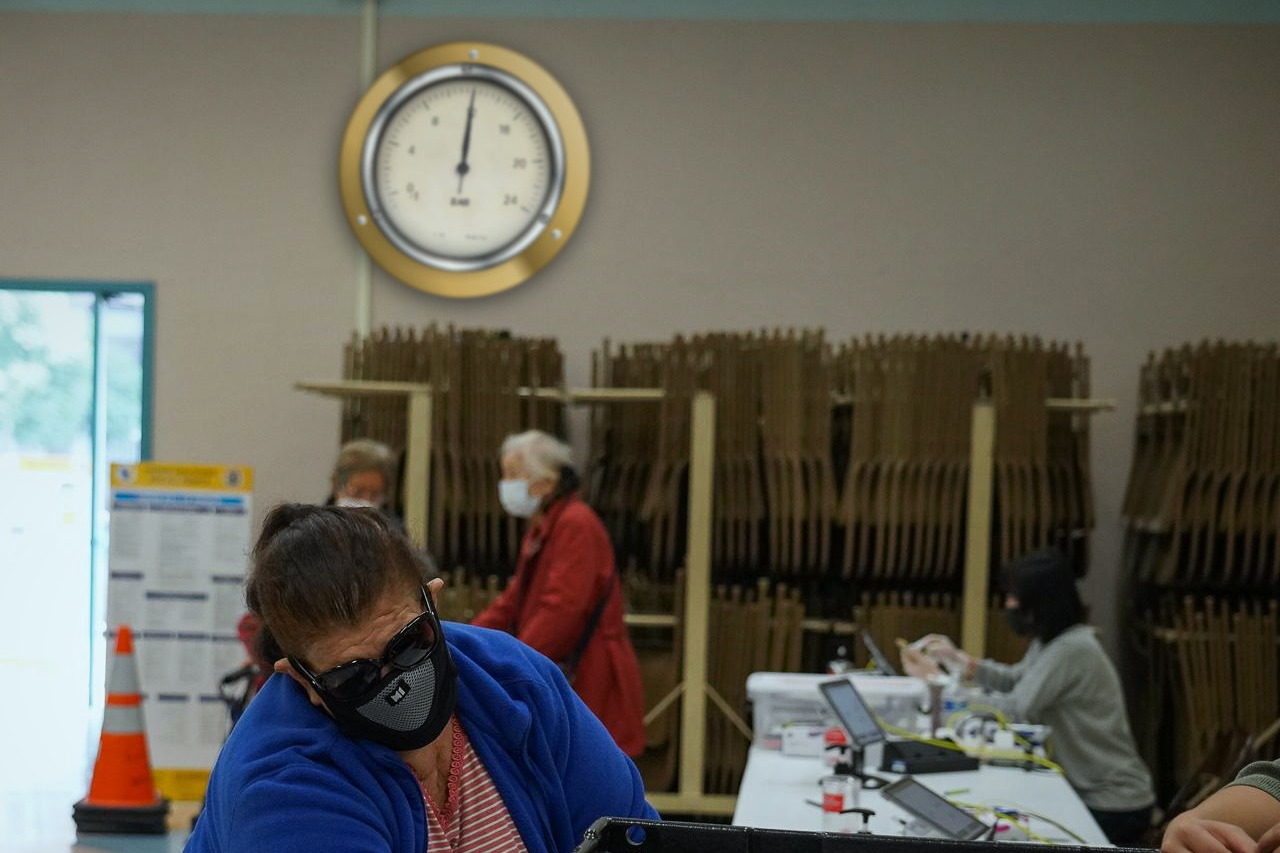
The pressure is 12,bar
